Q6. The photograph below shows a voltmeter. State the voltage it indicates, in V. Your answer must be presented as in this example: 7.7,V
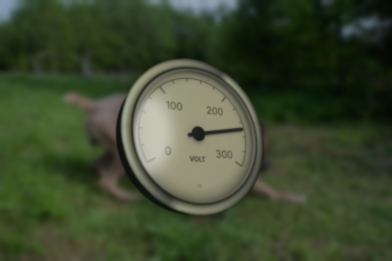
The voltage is 250,V
